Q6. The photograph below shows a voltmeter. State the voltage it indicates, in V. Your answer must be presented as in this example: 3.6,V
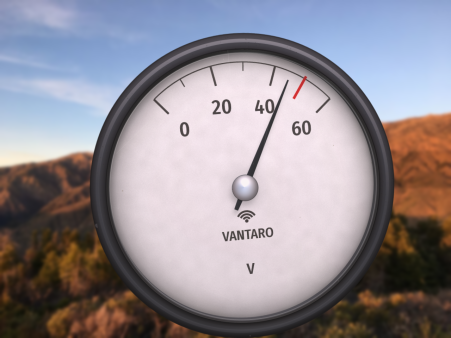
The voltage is 45,V
